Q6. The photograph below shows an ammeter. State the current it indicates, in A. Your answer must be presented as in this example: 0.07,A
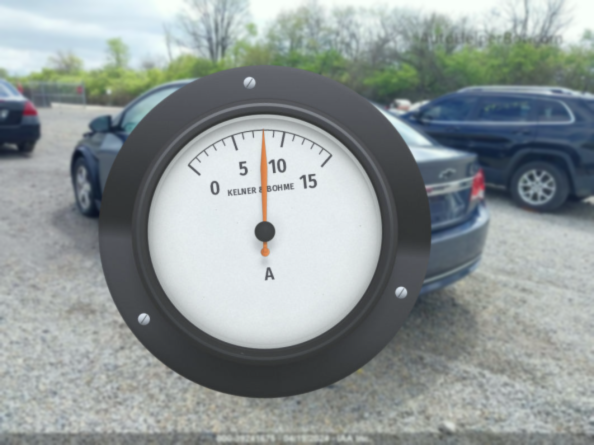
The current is 8,A
